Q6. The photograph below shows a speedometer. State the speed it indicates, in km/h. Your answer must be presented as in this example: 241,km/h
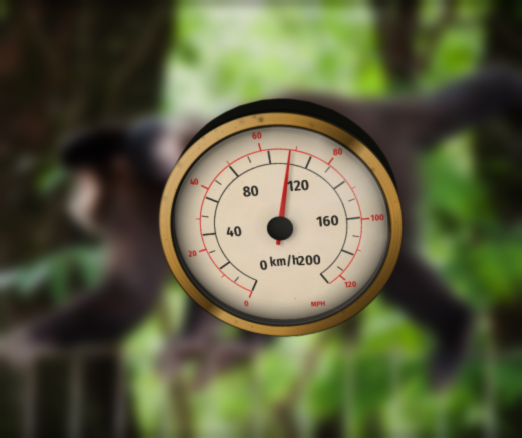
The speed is 110,km/h
